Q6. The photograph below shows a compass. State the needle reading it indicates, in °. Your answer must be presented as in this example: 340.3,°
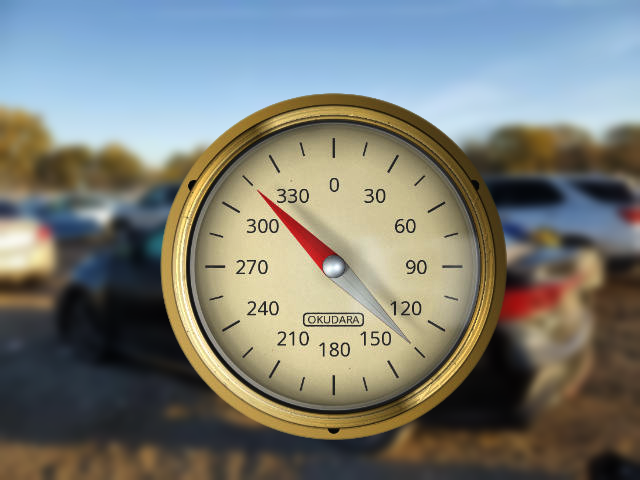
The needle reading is 315,°
